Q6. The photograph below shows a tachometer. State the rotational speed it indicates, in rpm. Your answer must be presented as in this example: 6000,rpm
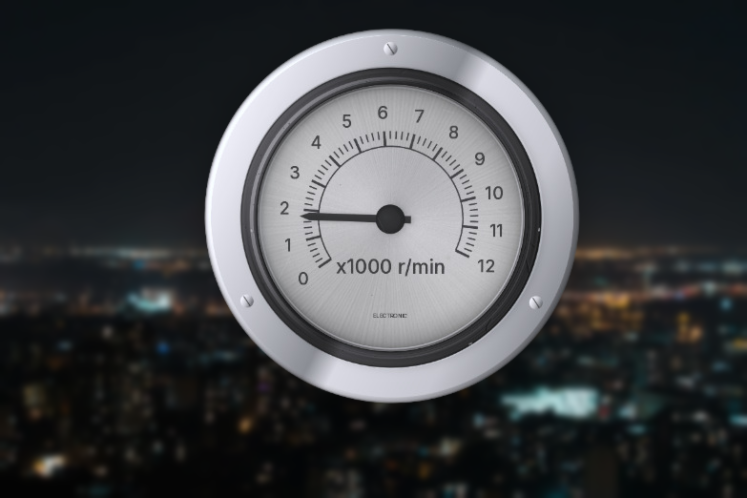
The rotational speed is 1800,rpm
